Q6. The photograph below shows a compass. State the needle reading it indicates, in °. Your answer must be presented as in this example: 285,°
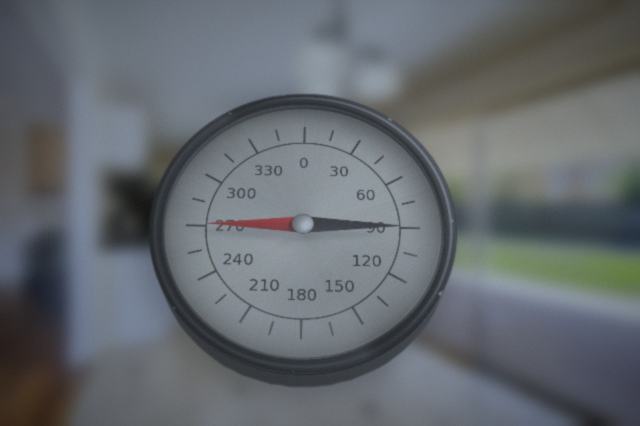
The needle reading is 270,°
